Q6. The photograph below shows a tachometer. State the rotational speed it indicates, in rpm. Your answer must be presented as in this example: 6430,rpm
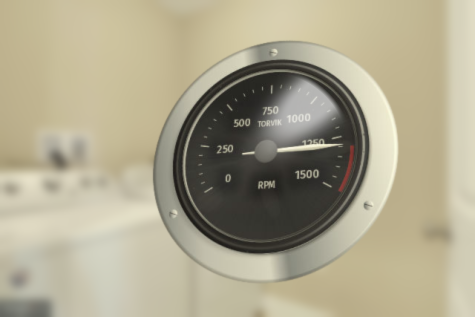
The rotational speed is 1300,rpm
